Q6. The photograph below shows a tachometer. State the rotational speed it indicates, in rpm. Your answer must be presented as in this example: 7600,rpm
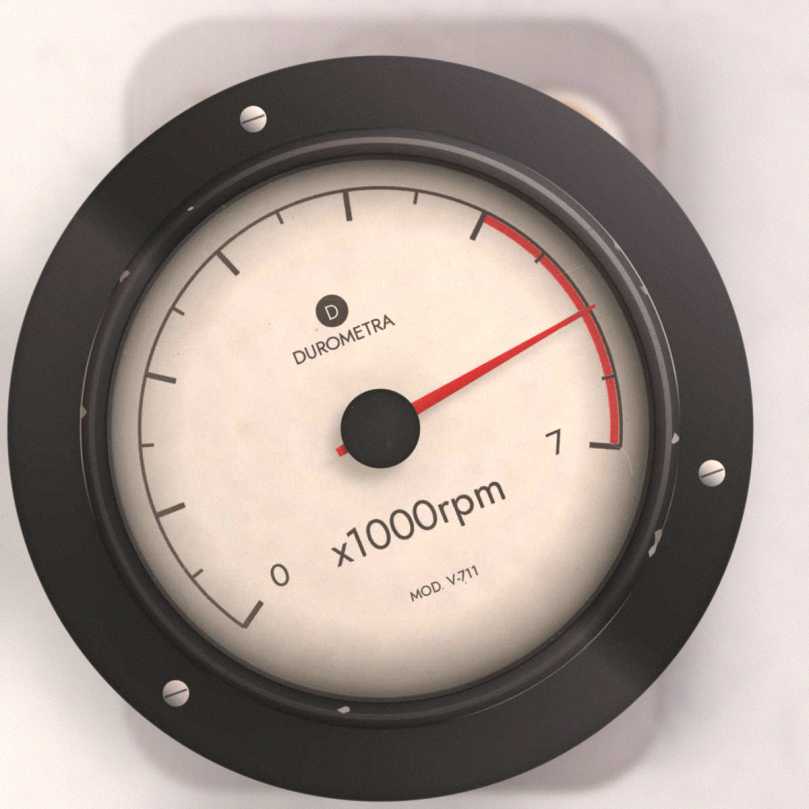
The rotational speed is 6000,rpm
